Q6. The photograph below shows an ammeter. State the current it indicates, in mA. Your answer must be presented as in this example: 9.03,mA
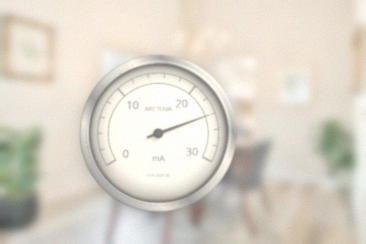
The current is 24,mA
